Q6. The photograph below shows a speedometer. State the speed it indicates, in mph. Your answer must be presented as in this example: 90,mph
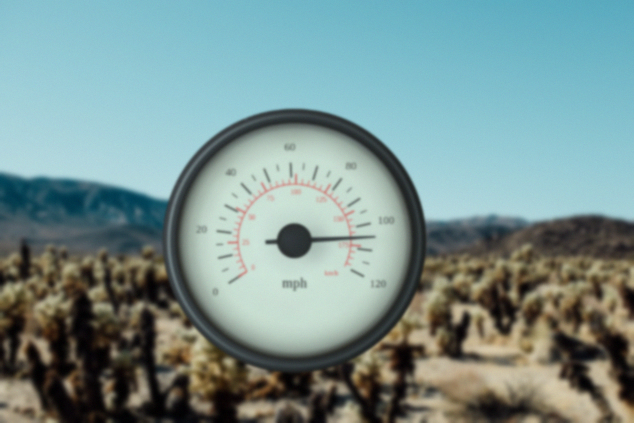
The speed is 105,mph
